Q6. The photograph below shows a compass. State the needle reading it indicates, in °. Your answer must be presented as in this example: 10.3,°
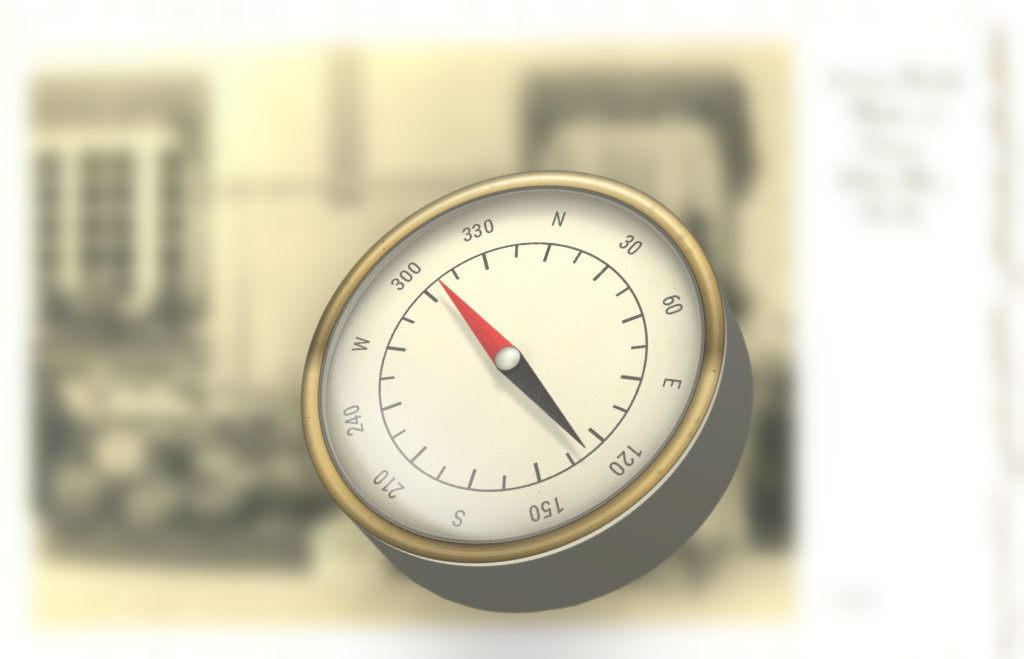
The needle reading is 307.5,°
